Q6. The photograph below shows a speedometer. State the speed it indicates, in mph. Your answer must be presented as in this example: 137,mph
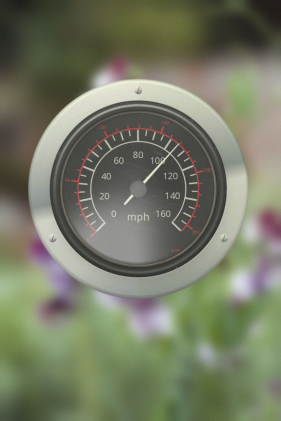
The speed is 105,mph
